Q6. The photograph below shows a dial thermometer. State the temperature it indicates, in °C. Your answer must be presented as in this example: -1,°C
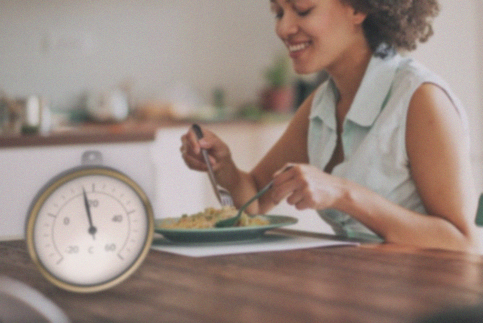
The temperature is 16,°C
